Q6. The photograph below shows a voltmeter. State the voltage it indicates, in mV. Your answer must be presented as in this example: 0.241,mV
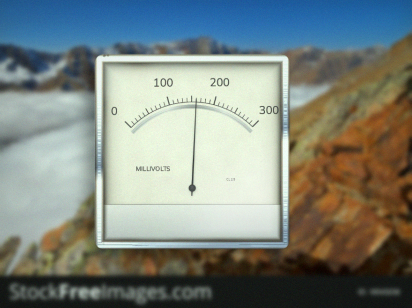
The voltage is 160,mV
